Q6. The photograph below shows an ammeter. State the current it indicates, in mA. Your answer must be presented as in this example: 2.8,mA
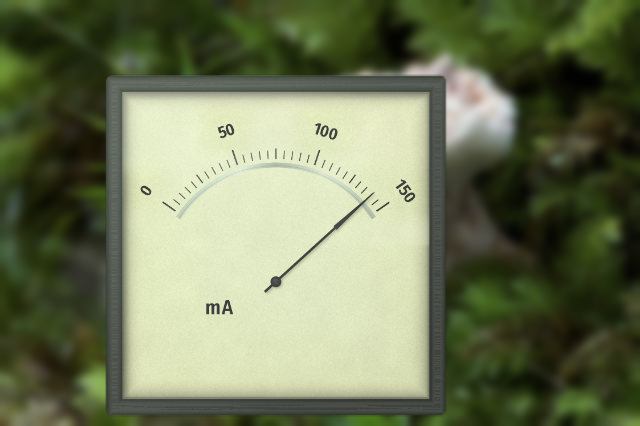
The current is 140,mA
